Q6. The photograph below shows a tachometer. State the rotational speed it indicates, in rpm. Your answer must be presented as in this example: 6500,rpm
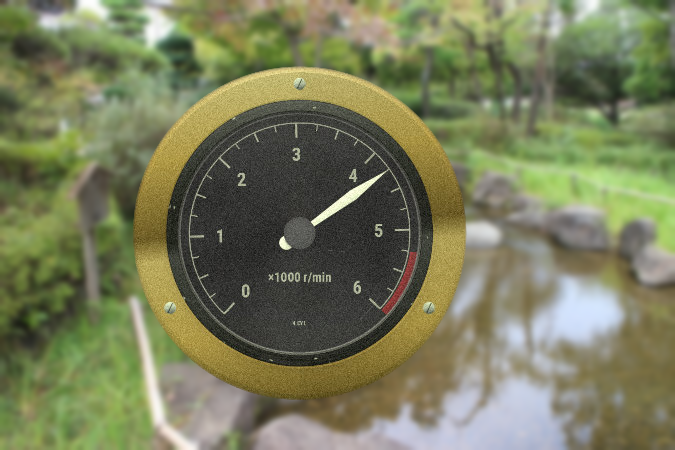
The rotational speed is 4250,rpm
